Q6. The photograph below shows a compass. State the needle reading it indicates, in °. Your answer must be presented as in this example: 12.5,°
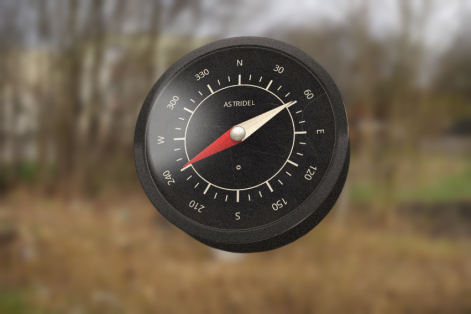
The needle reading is 240,°
